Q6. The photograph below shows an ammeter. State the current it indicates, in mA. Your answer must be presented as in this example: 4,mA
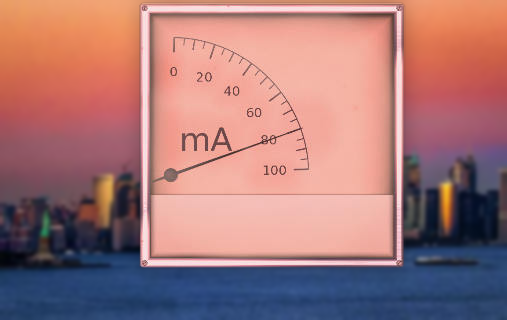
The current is 80,mA
